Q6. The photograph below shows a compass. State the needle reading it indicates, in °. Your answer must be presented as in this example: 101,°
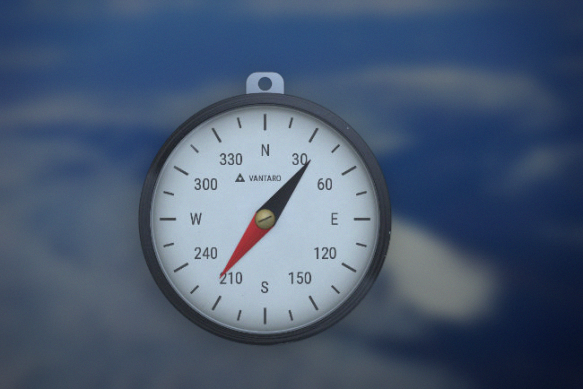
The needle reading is 217.5,°
